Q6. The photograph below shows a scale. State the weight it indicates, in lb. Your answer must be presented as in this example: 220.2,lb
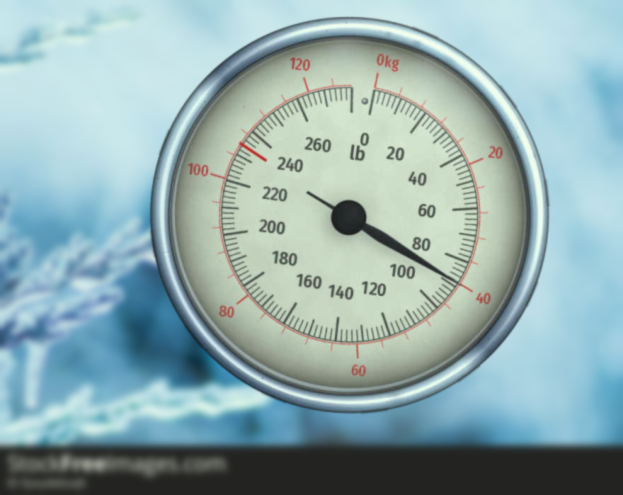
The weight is 88,lb
